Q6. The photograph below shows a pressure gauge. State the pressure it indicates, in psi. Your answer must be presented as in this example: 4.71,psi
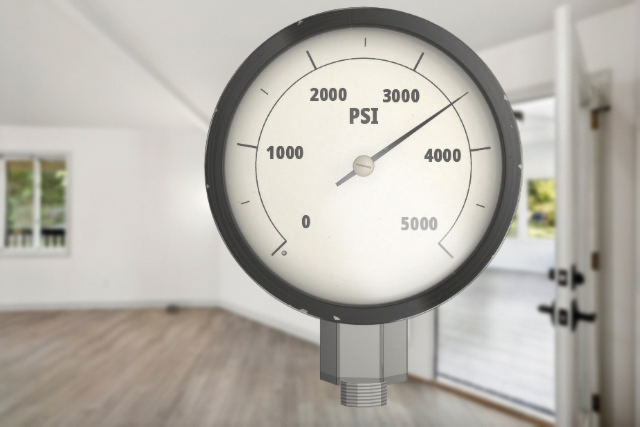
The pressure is 3500,psi
